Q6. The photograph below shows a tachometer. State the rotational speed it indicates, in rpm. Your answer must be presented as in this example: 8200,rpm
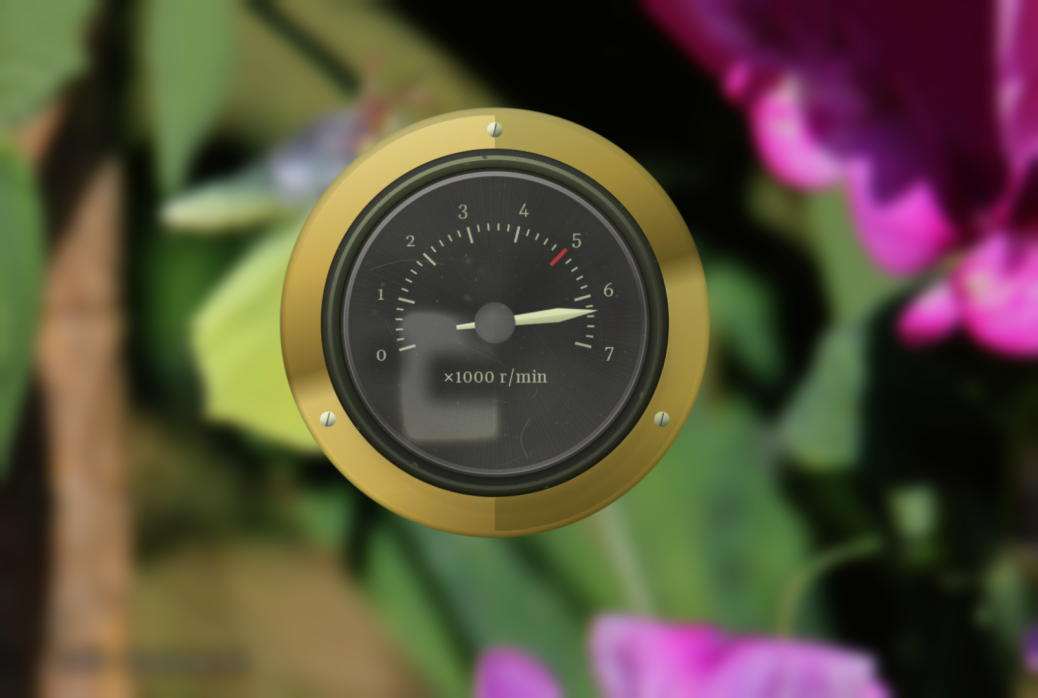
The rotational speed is 6300,rpm
